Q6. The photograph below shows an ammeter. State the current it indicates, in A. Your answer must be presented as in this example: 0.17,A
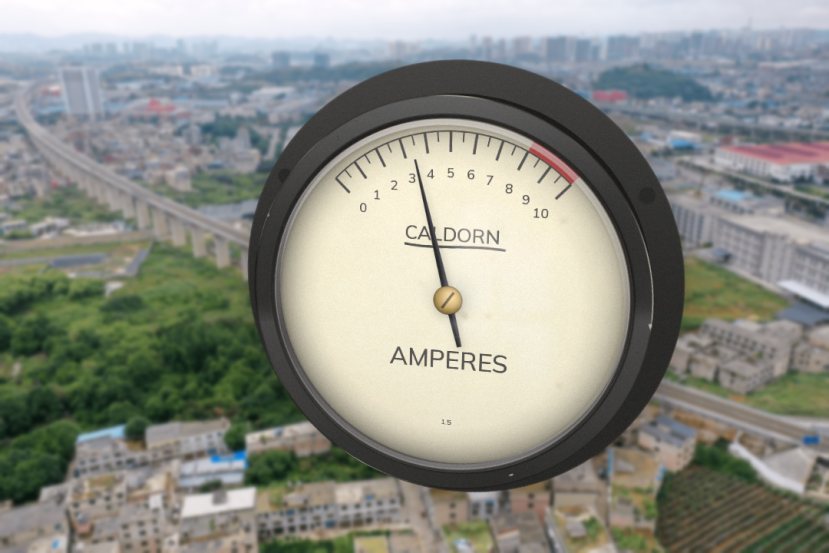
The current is 3.5,A
